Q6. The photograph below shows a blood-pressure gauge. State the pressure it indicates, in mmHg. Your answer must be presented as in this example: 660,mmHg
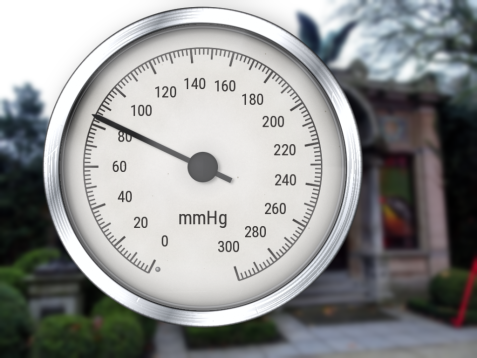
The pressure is 84,mmHg
